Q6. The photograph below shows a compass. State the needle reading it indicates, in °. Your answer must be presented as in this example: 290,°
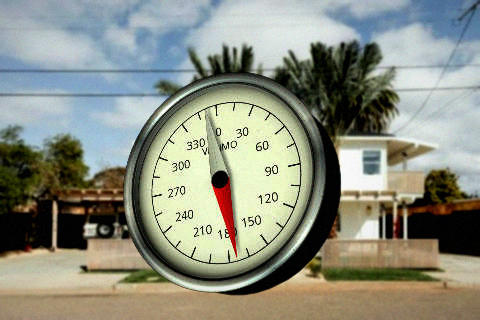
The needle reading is 172.5,°
